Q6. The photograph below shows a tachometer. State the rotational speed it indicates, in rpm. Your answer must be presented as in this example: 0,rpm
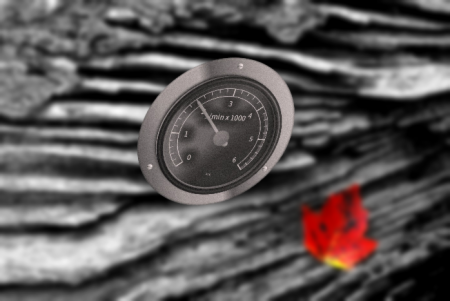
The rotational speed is 2000,rpm
